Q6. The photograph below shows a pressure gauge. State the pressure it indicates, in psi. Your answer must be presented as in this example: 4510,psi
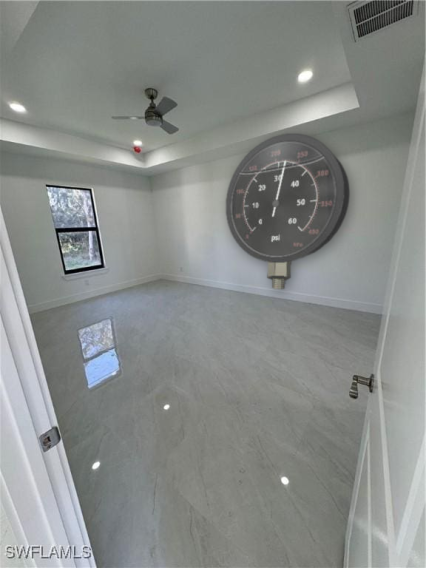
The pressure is 32.5,psi
